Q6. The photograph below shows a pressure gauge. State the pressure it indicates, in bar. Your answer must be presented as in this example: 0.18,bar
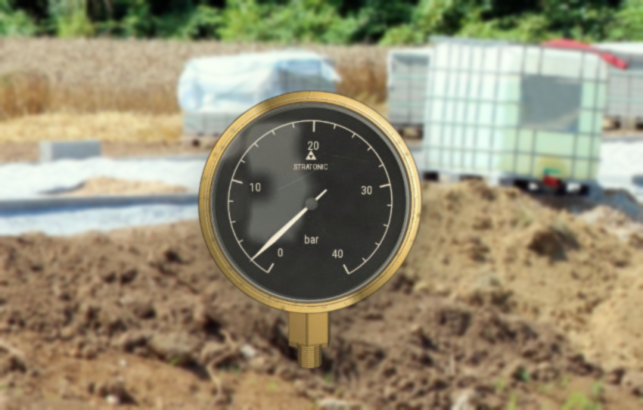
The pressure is 2,bar
